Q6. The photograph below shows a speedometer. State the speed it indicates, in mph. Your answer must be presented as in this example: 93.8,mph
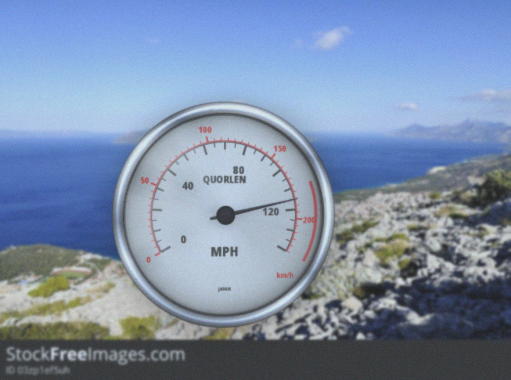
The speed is 115,mph
